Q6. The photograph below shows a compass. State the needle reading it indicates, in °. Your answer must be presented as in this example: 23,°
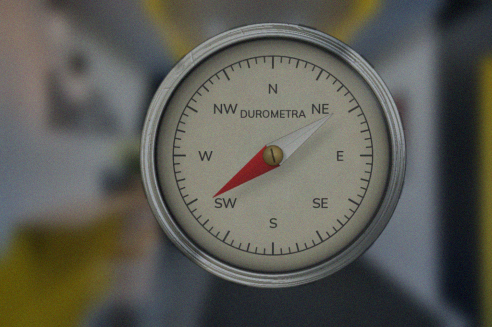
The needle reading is 235,°
